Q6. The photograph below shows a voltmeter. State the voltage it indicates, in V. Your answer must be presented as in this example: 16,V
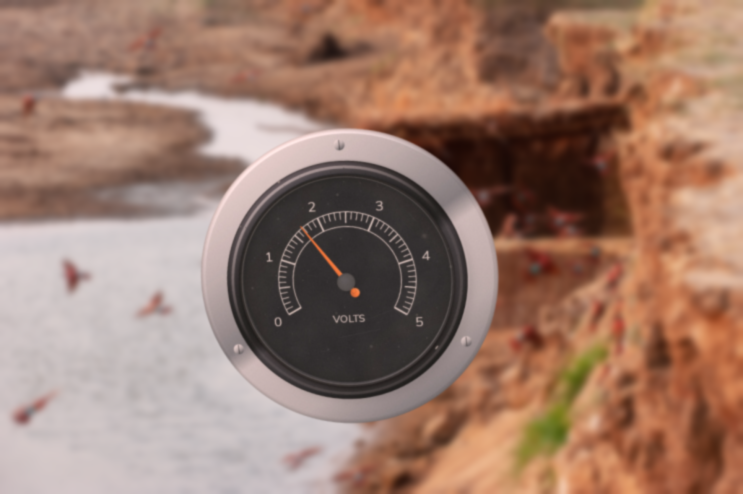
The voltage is 1.7,V
